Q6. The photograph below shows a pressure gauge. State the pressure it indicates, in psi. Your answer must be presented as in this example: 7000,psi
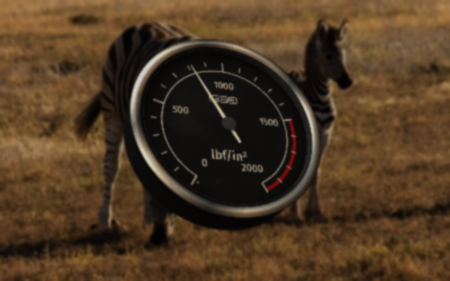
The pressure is 800,psi
